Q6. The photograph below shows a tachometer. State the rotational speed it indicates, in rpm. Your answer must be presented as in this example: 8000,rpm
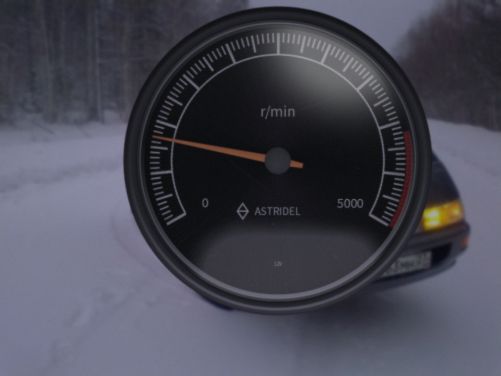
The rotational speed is 850,rpm
